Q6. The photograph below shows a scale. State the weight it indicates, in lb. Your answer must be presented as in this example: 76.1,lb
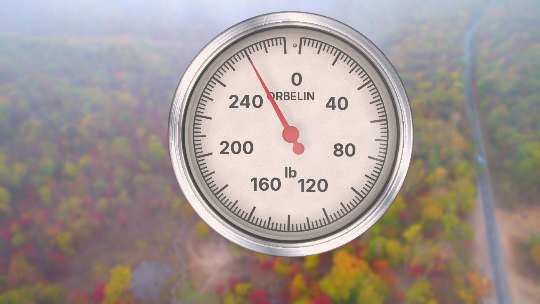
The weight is 260,lb
